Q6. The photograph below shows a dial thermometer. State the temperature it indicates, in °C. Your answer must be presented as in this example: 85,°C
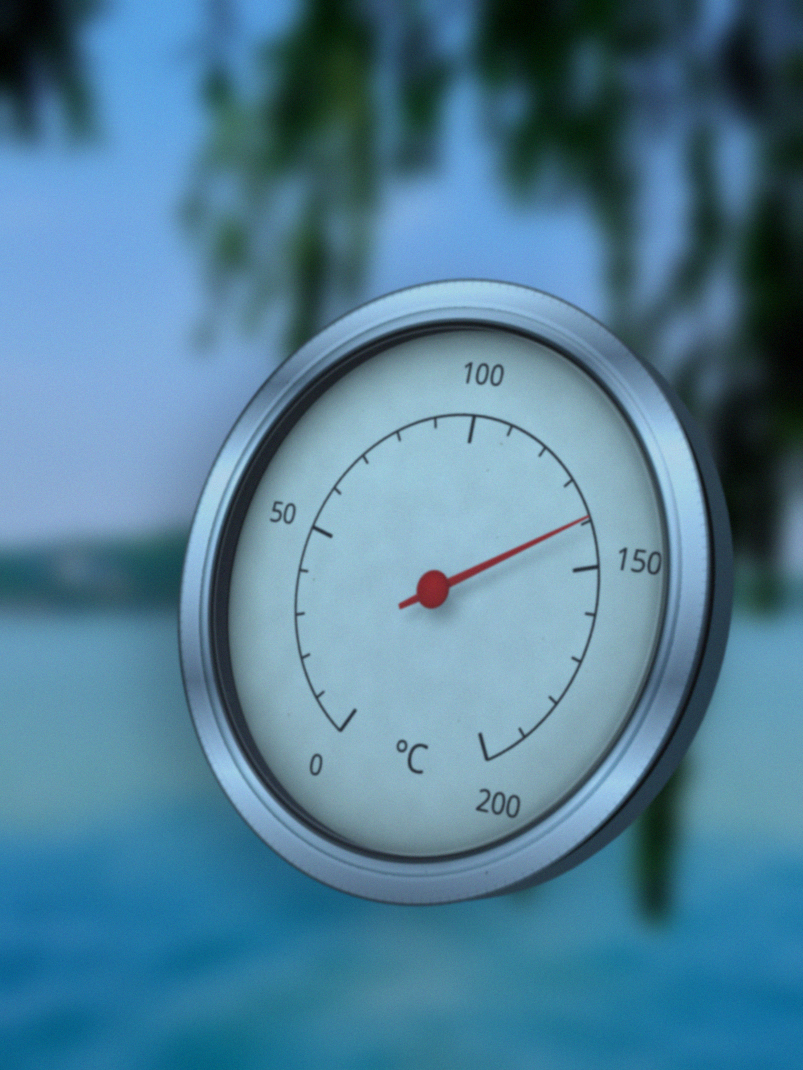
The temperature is 140,°C
